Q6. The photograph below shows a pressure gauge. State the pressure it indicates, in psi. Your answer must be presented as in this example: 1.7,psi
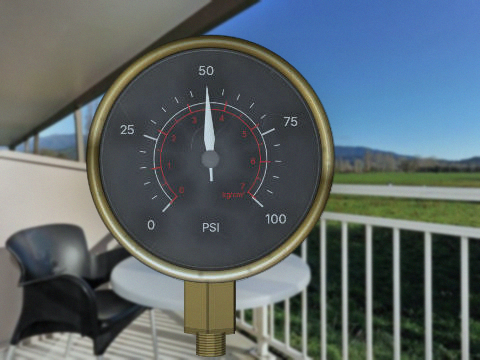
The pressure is 50,psi
